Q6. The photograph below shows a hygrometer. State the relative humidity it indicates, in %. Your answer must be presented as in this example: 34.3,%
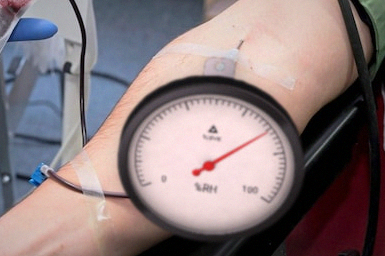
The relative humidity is 70,%
